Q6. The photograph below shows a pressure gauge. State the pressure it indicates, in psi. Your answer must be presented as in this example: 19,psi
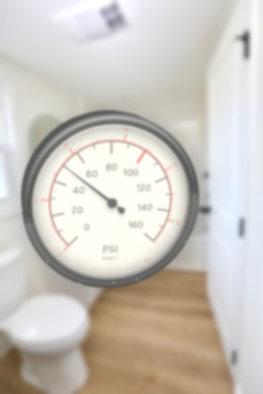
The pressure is 50,psi
